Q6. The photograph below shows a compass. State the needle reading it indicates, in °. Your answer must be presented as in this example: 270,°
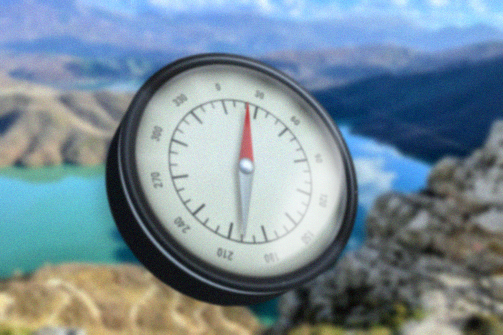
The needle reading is 20,°
